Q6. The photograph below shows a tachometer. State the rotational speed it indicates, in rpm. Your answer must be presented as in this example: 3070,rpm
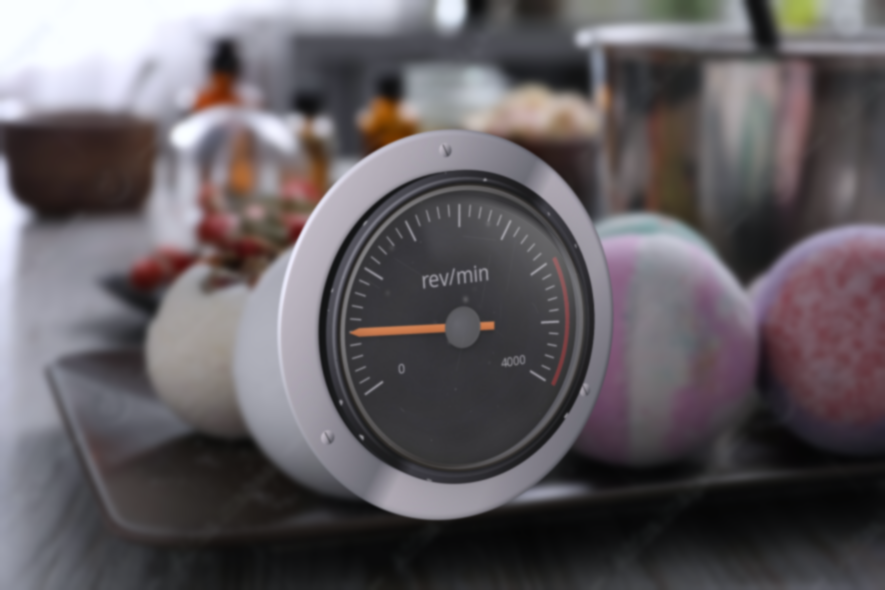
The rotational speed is 500,rpm
